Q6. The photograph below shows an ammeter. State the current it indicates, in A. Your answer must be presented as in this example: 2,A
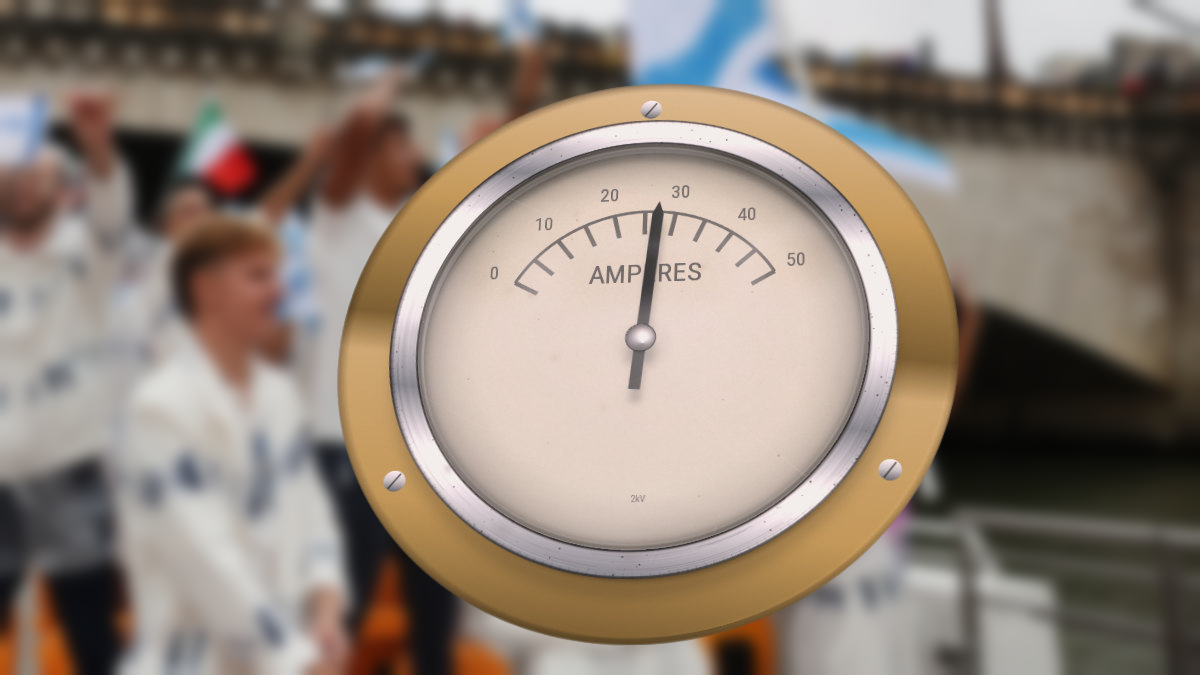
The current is 27.5,A
